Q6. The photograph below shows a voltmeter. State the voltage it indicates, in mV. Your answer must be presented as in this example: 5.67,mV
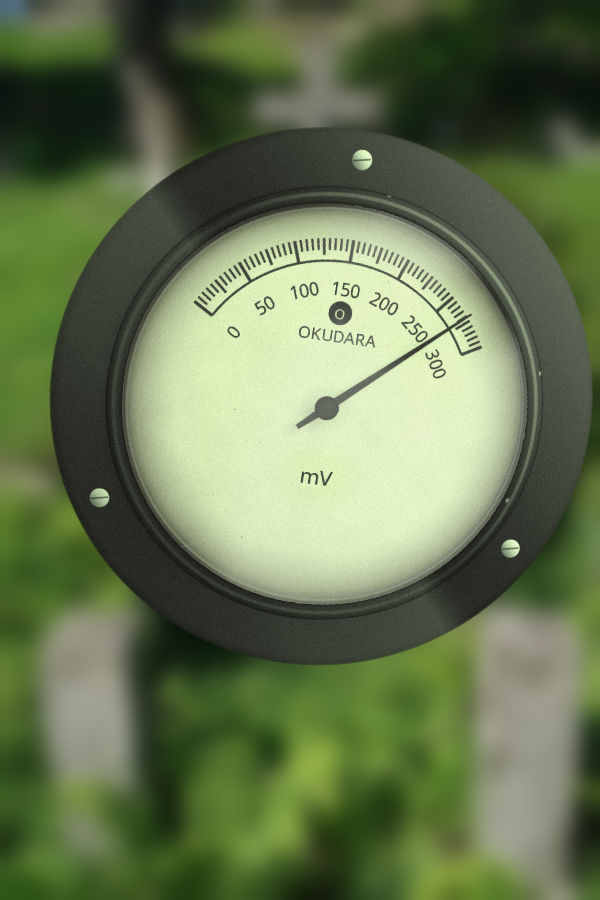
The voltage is 270,mV
